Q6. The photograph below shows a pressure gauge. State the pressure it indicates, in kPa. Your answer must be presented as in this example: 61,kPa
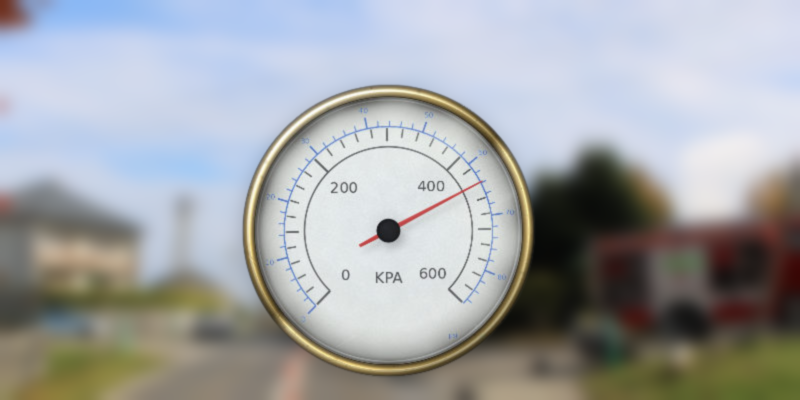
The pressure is 440,kPa
